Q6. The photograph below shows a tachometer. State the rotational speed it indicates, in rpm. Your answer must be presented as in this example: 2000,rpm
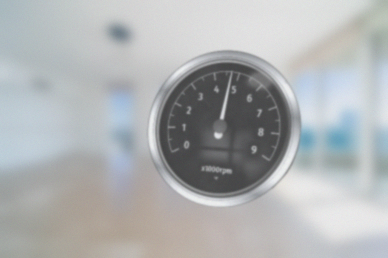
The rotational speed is 4750,rpm
